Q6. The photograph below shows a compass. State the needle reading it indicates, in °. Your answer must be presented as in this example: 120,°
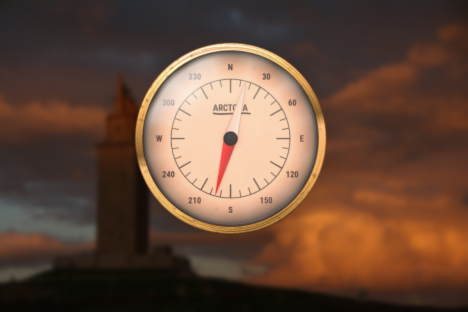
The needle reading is 195,°
